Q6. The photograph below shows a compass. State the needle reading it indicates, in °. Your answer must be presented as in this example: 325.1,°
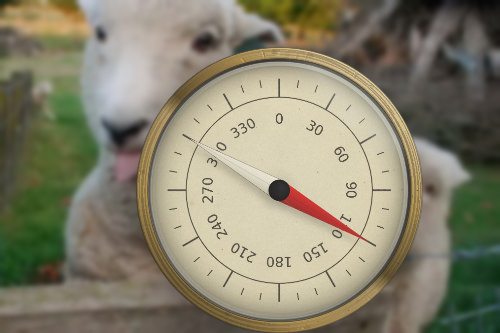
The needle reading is 120,°
